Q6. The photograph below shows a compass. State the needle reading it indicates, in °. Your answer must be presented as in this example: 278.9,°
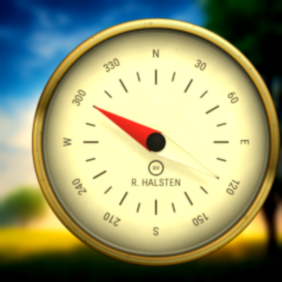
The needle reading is 300,°
